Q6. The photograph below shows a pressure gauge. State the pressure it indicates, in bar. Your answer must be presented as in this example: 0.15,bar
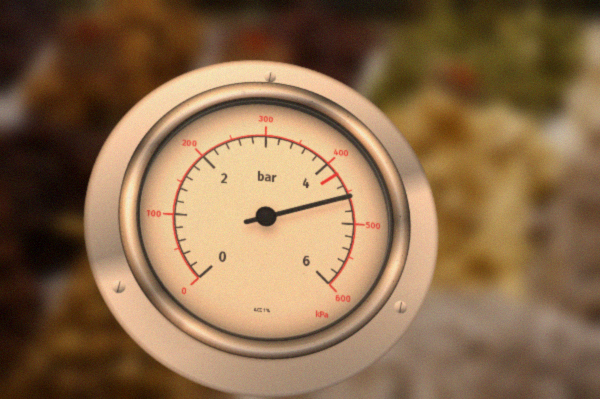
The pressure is 4.6,bar
